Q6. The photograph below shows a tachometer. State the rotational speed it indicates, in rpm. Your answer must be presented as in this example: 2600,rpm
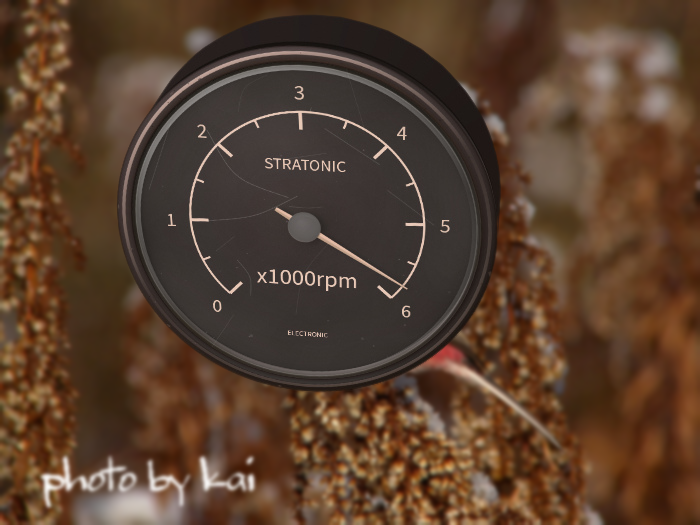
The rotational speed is 5750,rpm
